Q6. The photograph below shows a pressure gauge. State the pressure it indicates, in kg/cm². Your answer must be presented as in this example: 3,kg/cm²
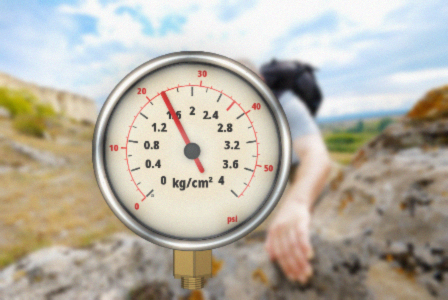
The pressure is 1.6,kg/cm²
